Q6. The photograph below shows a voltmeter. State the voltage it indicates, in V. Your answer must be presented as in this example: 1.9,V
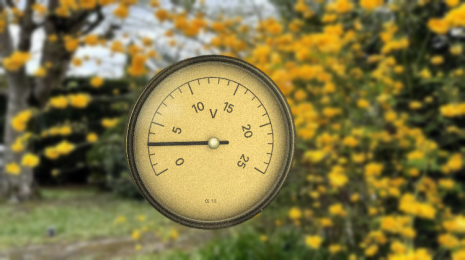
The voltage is 3,V
